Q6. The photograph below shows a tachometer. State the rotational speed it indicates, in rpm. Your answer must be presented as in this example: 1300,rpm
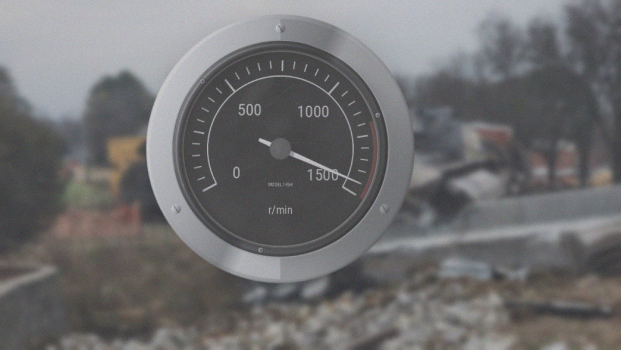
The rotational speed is 1450,rpm
